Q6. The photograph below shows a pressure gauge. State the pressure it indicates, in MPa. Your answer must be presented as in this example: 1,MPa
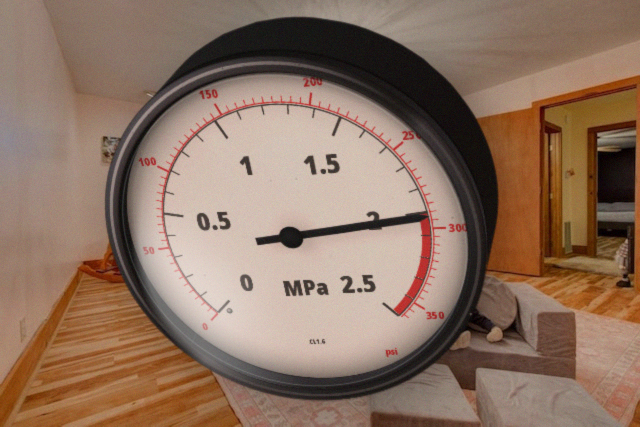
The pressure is 2,MPa
